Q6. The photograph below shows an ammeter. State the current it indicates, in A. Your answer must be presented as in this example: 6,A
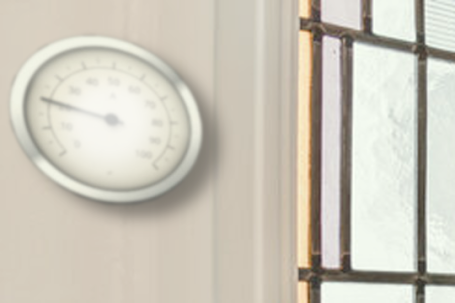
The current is 20,A
